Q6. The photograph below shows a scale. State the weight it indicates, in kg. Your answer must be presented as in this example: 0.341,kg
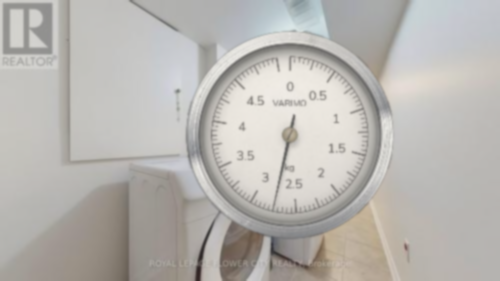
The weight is 2.75,kg
